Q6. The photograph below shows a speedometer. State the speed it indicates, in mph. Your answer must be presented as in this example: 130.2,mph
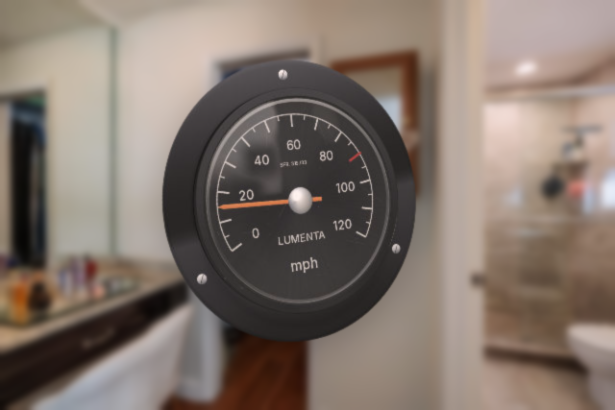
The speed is 15,mph
